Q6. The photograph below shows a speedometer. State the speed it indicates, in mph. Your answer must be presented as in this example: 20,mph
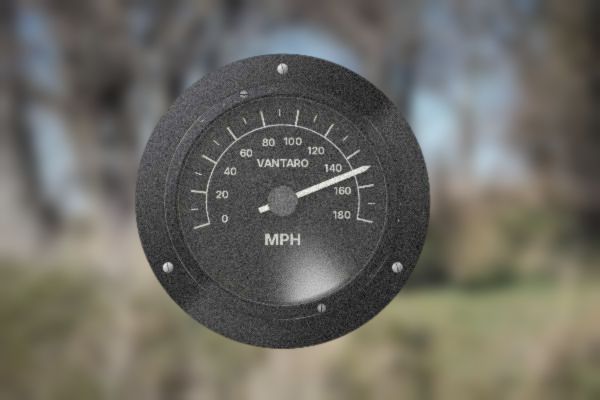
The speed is 150,mph
